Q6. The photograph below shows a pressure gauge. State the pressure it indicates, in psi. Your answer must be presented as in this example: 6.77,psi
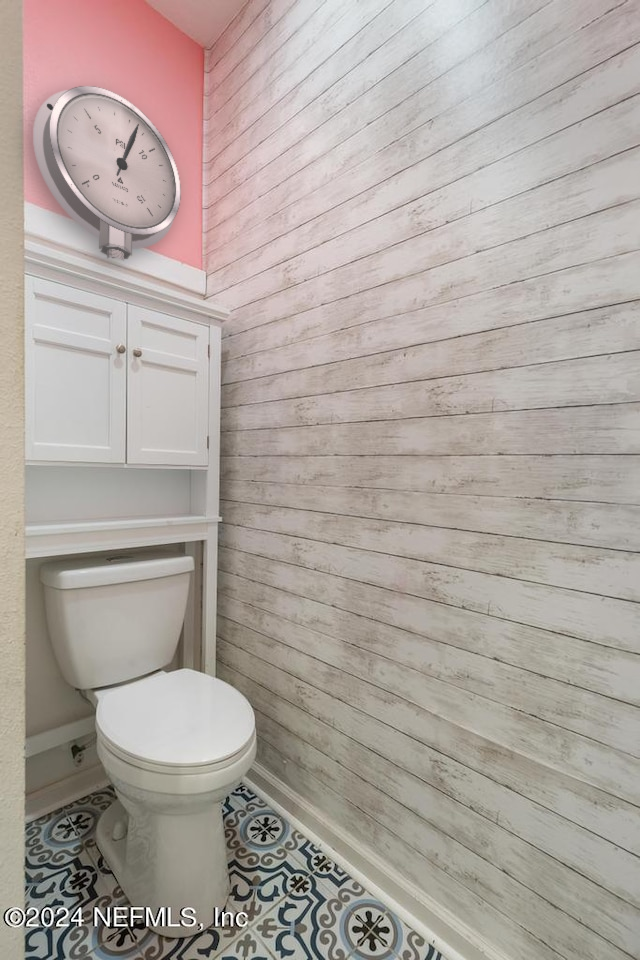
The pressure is 8.5,psi
